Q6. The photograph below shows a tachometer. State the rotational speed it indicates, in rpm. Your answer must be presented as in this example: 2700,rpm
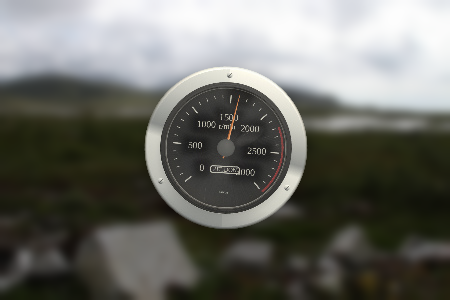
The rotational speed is 1600,rpm
